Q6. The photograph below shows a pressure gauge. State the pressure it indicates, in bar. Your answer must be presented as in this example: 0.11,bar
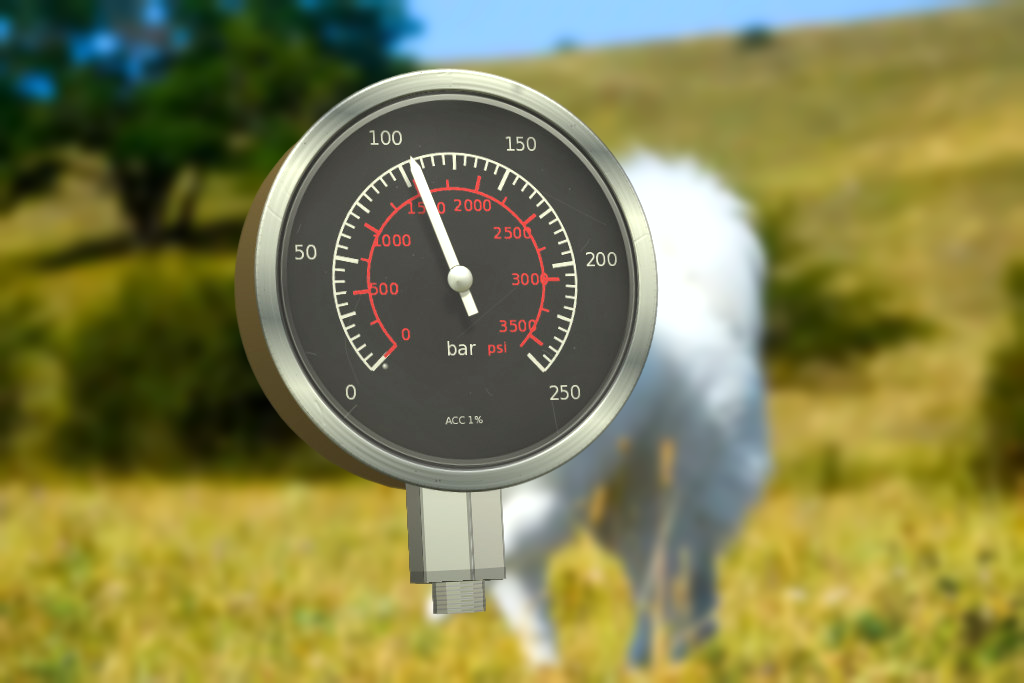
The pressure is 105,bar
